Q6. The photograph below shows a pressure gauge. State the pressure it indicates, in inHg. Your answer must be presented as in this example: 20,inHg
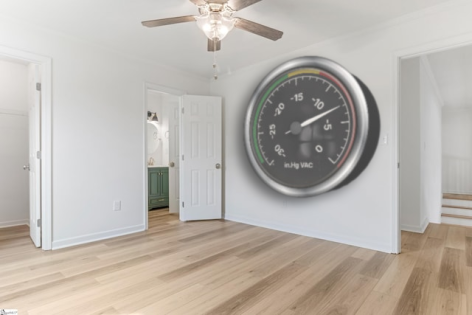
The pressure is -7,inHg
